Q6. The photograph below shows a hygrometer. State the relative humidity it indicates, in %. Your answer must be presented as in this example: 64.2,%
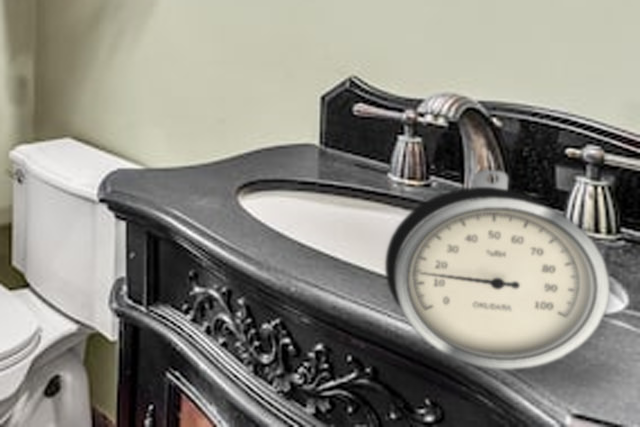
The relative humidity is 15,%
